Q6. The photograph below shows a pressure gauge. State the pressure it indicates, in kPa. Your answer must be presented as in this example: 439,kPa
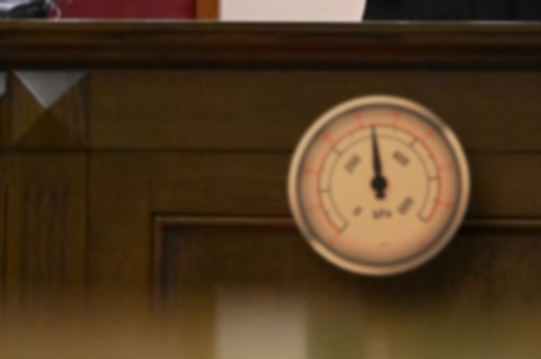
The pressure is 300,kPa
